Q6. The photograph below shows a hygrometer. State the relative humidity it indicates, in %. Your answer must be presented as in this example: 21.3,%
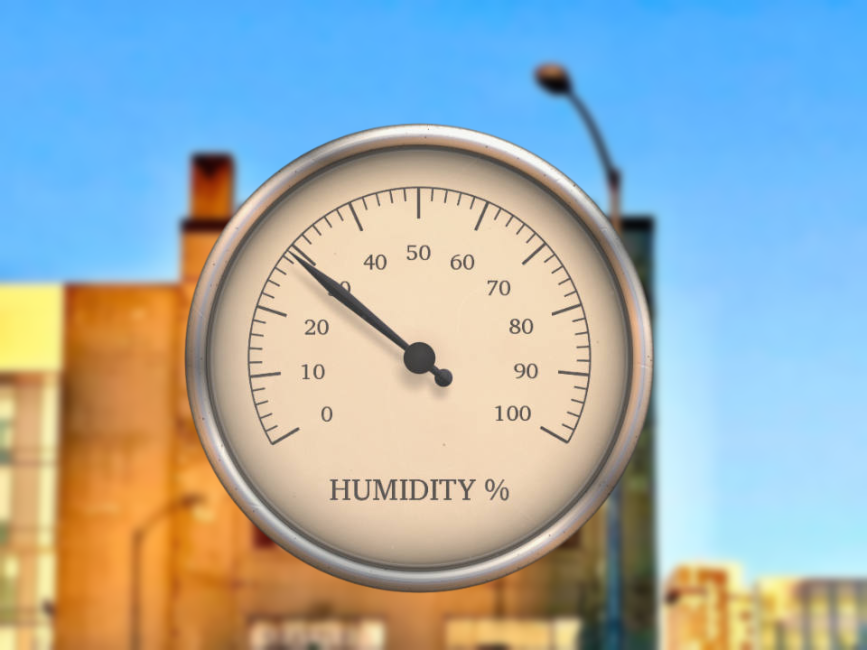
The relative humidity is 29,%
